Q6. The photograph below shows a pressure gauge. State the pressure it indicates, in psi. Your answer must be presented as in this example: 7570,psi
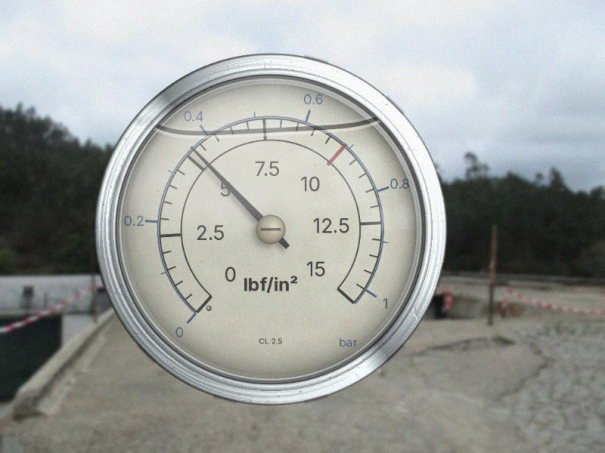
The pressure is 5.25,psi
